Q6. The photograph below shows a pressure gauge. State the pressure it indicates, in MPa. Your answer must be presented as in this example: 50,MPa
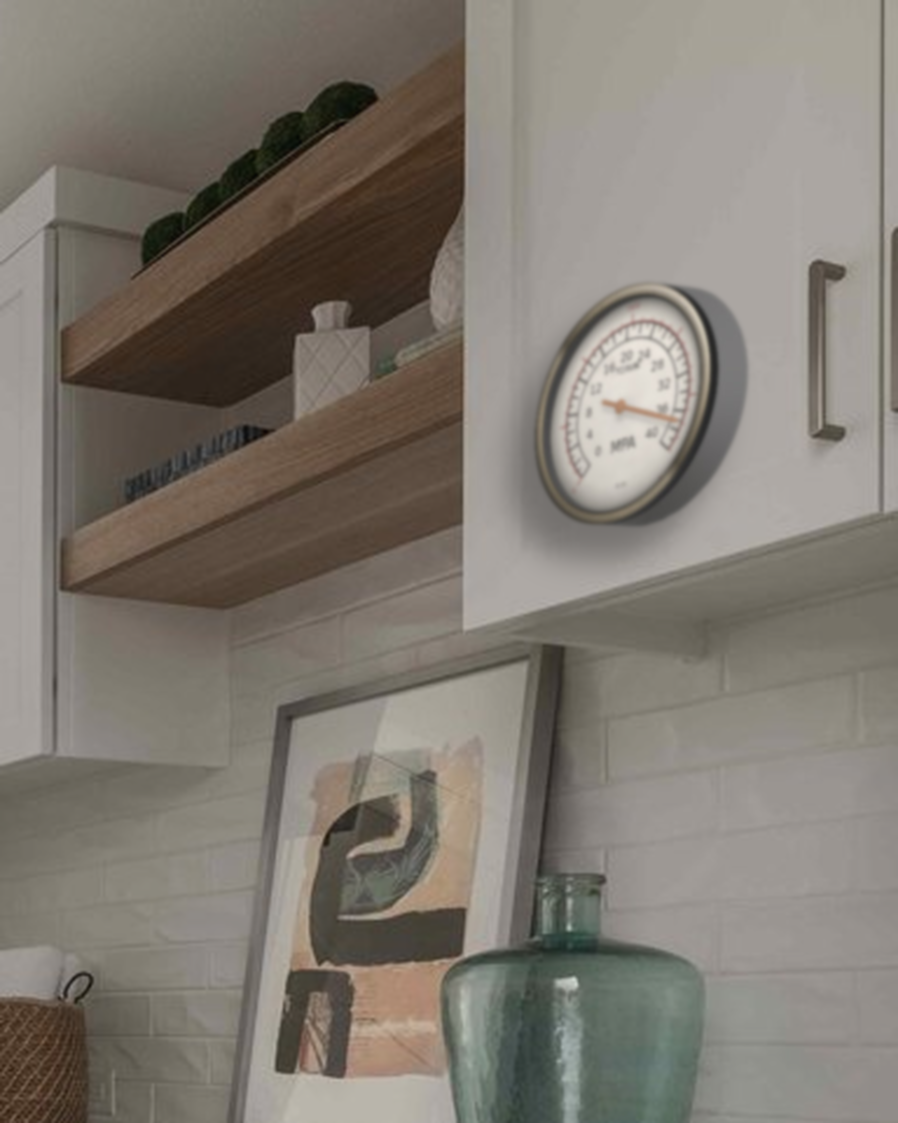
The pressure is 37,MPa
